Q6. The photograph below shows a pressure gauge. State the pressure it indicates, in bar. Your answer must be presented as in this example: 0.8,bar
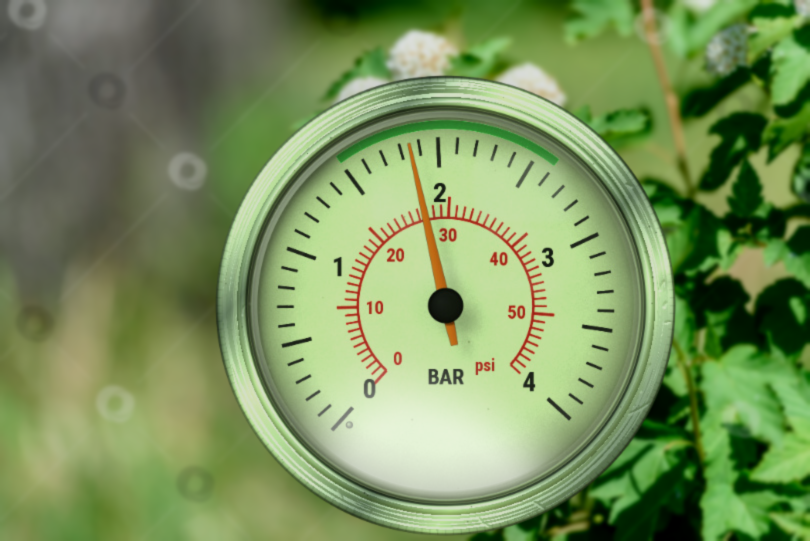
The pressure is 1.85,bar
